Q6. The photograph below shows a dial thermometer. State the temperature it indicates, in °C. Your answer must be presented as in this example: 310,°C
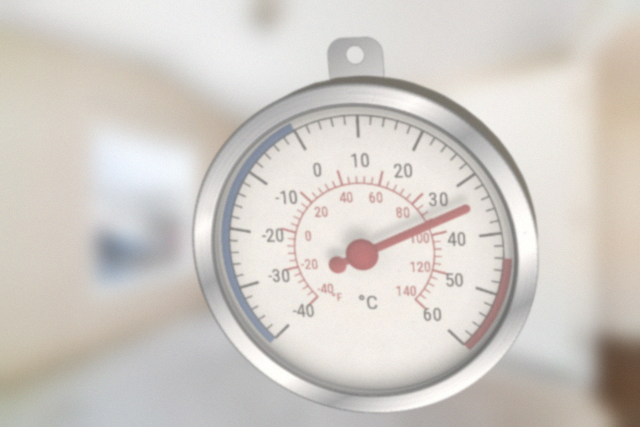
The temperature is 34,°C
